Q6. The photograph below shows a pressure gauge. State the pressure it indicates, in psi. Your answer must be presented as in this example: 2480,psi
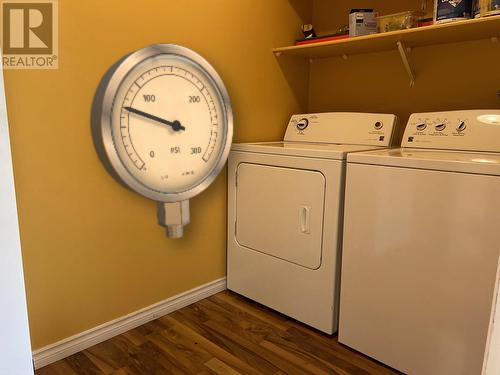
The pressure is 70,psi
